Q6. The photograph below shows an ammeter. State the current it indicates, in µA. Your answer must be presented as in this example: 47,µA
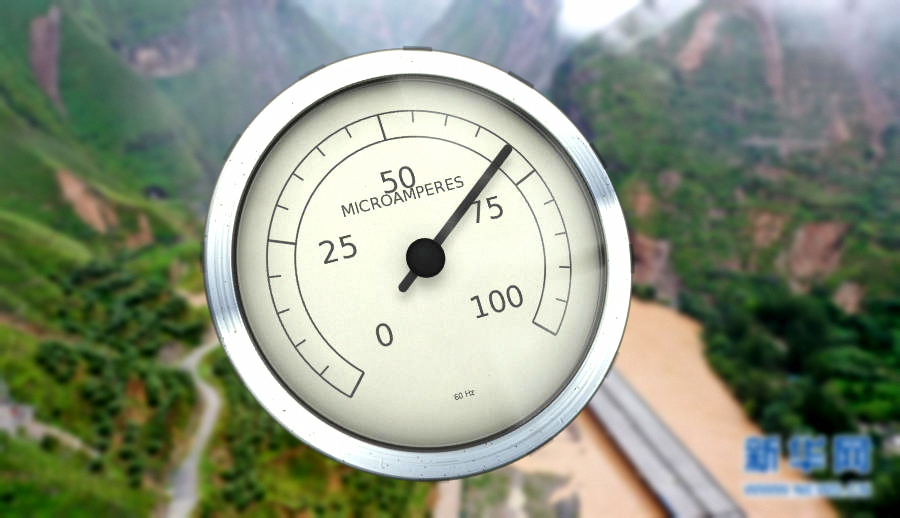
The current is 70,µA
